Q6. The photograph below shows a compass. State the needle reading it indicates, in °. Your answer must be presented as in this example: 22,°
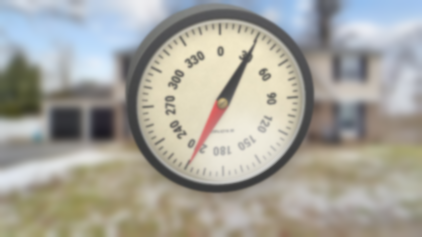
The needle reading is 210,°
